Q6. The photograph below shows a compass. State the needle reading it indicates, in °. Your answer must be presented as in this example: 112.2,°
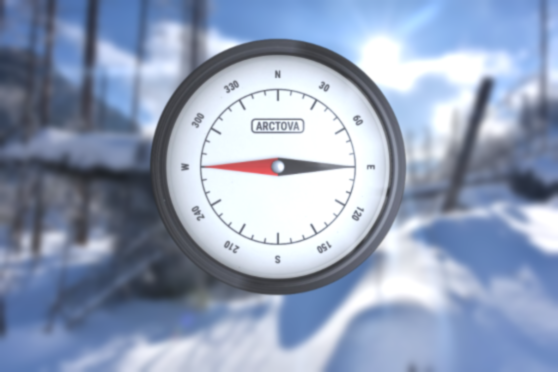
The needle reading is 270,°
